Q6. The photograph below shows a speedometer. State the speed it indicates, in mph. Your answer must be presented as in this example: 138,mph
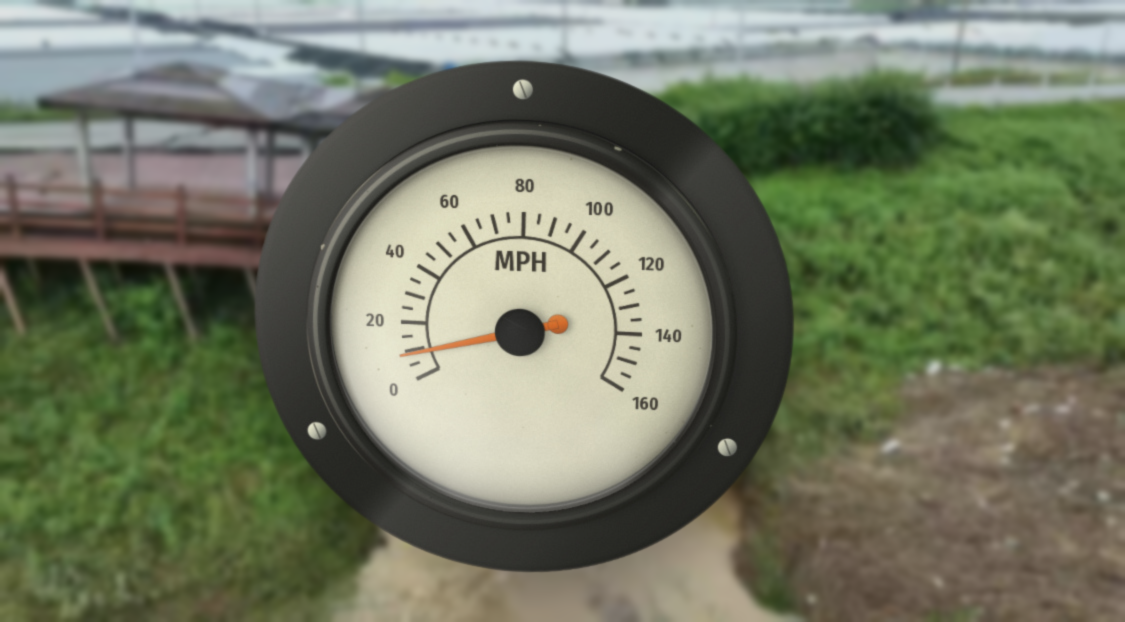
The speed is 10,mph
